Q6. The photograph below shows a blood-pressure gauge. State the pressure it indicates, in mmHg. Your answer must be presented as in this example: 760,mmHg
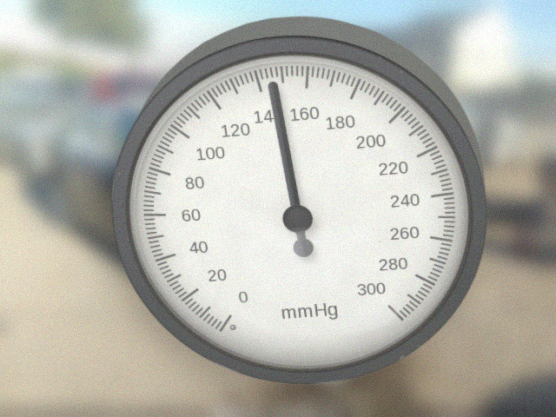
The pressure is 146,mmHg
